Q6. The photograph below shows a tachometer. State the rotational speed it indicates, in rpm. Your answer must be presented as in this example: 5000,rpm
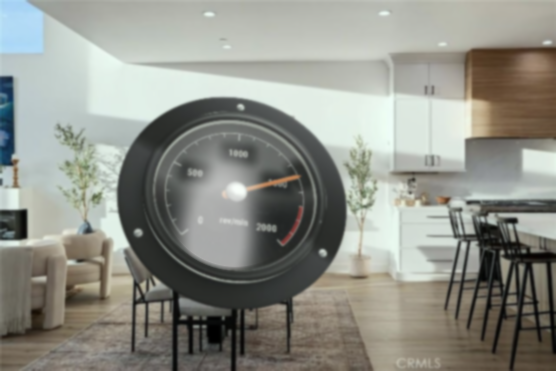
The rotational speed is 1500,rpm
